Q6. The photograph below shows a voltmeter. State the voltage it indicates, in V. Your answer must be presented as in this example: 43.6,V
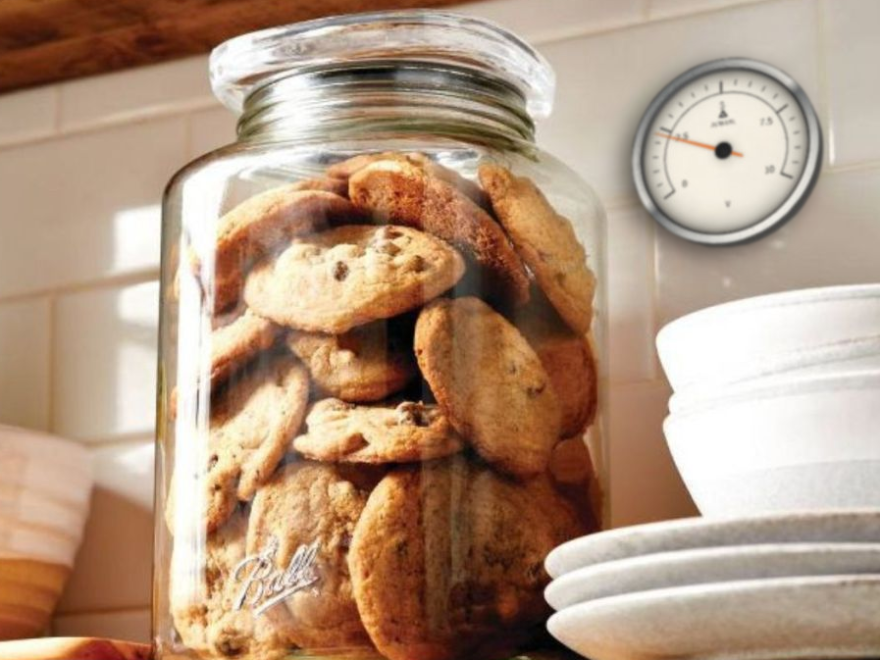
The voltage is 2.25,V
